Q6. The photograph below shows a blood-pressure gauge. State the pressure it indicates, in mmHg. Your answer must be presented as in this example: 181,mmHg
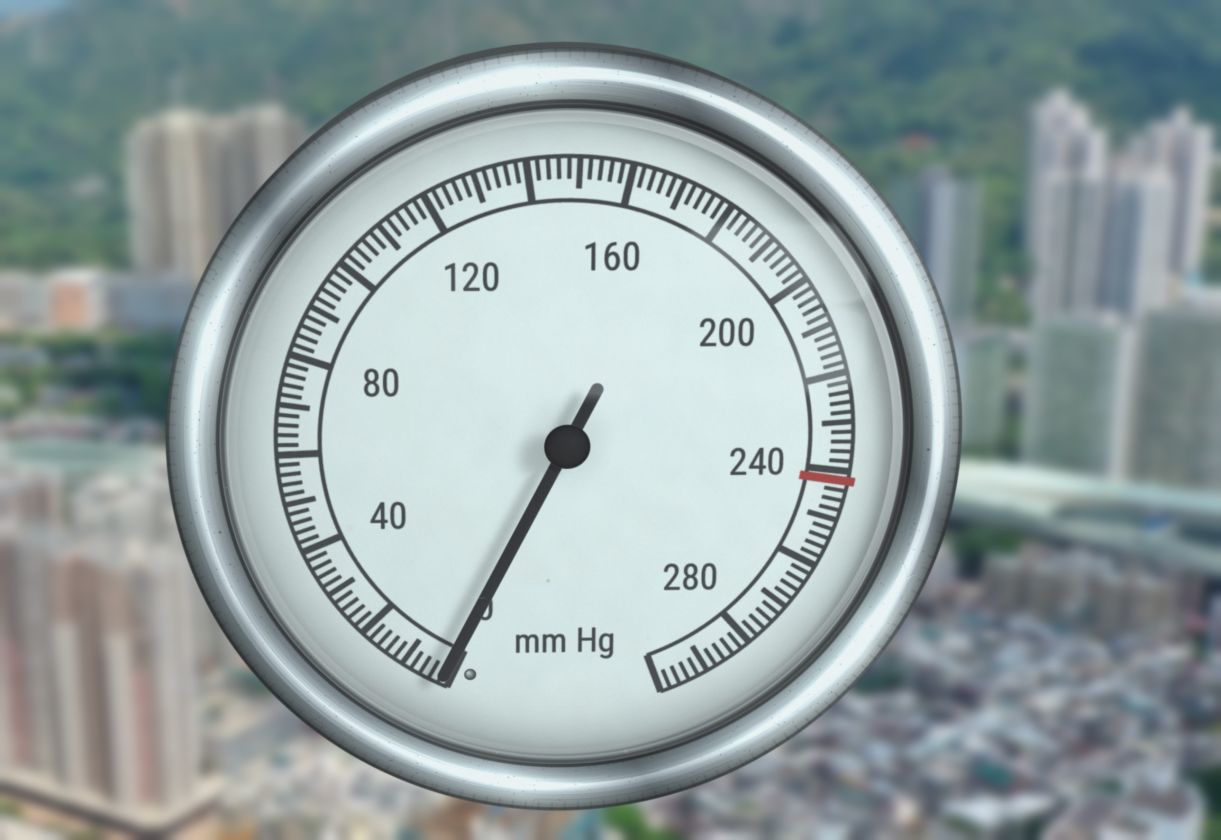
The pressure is 2,mmHg
